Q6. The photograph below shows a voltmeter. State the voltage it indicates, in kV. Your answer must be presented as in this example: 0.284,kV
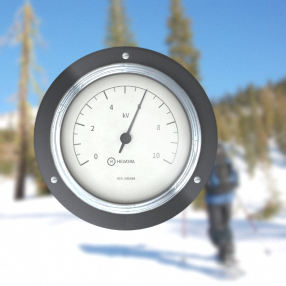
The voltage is 6,kV
